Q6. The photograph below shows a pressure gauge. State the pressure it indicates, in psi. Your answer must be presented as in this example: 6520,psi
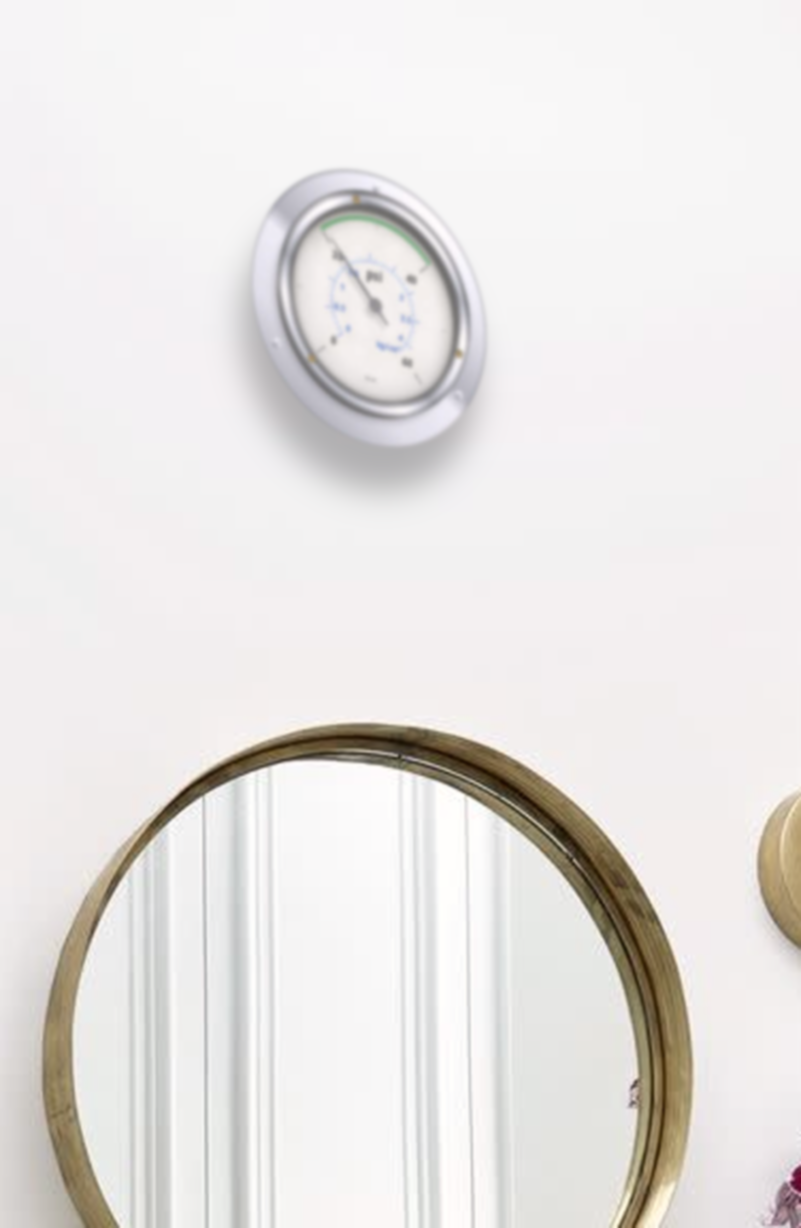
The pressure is 20,psi
